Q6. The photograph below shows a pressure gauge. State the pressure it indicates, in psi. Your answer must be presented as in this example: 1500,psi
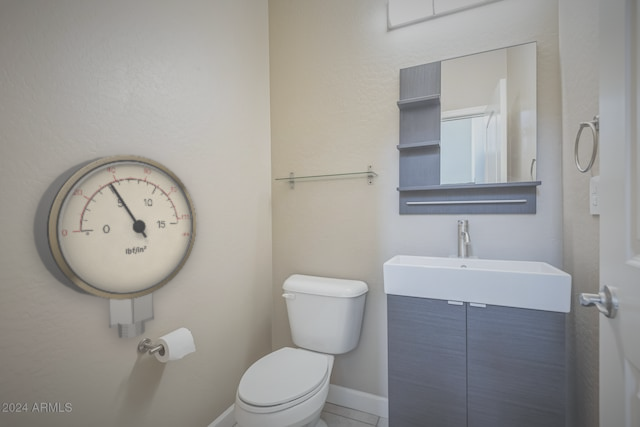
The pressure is 5,psi
